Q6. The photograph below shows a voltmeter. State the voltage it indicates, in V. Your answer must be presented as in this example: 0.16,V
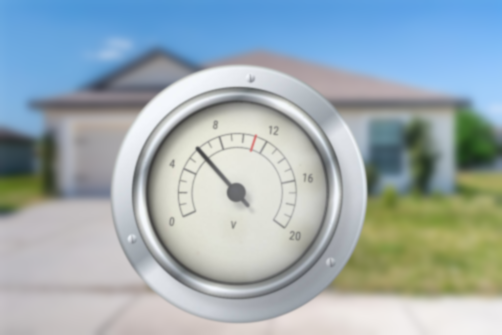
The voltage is 6,V
